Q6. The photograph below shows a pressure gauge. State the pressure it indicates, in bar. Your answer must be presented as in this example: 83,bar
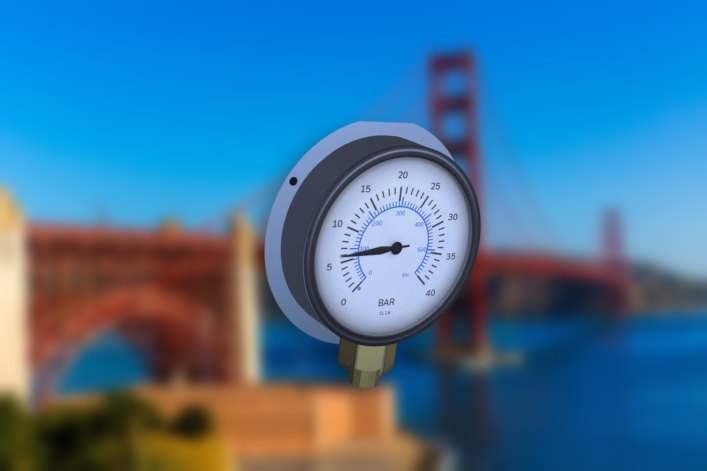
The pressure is 6,bar
